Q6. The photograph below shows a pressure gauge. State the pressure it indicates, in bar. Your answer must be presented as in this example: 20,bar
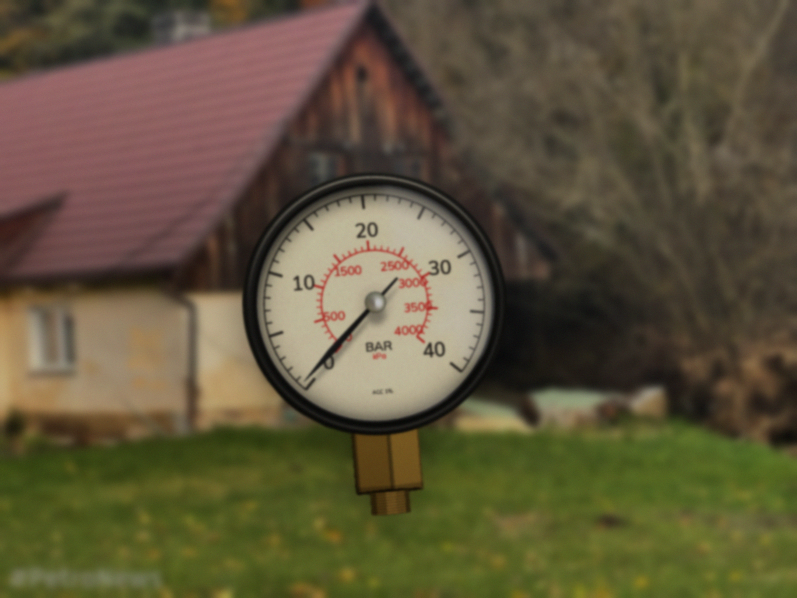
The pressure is 0.5,bar
